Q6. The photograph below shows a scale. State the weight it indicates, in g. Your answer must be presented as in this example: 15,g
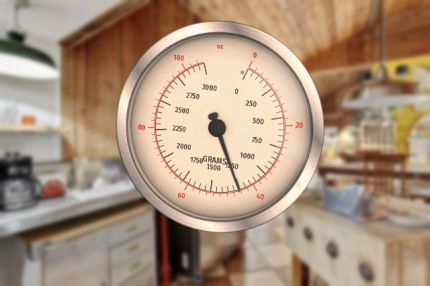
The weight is 1250,g
